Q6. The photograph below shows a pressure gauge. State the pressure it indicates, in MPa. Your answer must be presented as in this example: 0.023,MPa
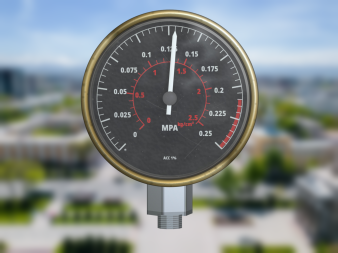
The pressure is 0.13,MPa
